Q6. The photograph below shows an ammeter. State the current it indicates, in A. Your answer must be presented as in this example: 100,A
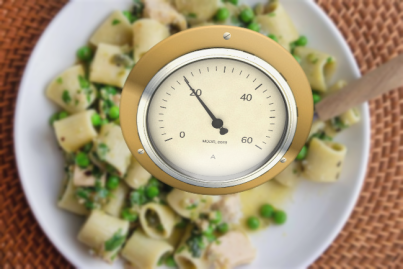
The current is 20,A
